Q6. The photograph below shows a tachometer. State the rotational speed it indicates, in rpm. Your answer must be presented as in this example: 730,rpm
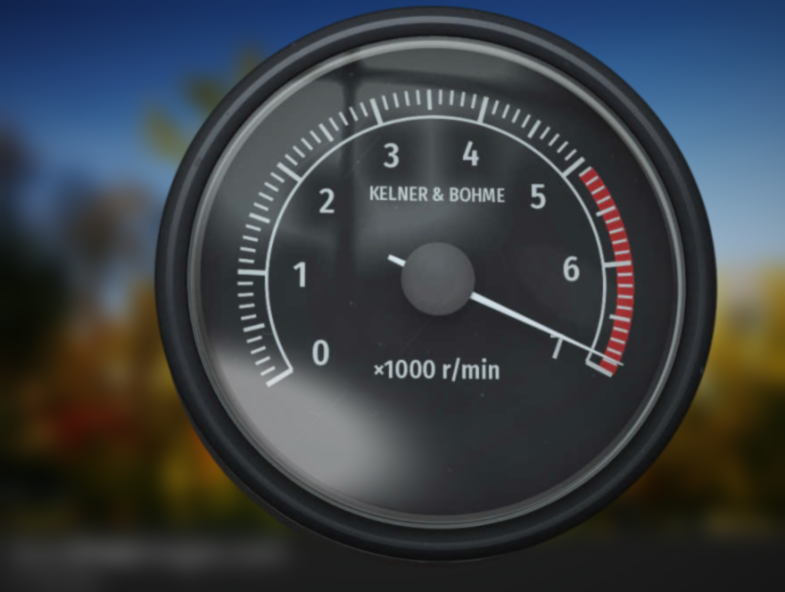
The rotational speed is 6900,rpm
